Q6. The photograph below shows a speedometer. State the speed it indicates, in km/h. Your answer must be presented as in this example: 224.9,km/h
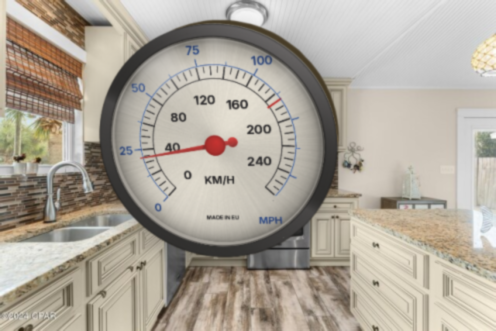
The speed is 35,km/h
